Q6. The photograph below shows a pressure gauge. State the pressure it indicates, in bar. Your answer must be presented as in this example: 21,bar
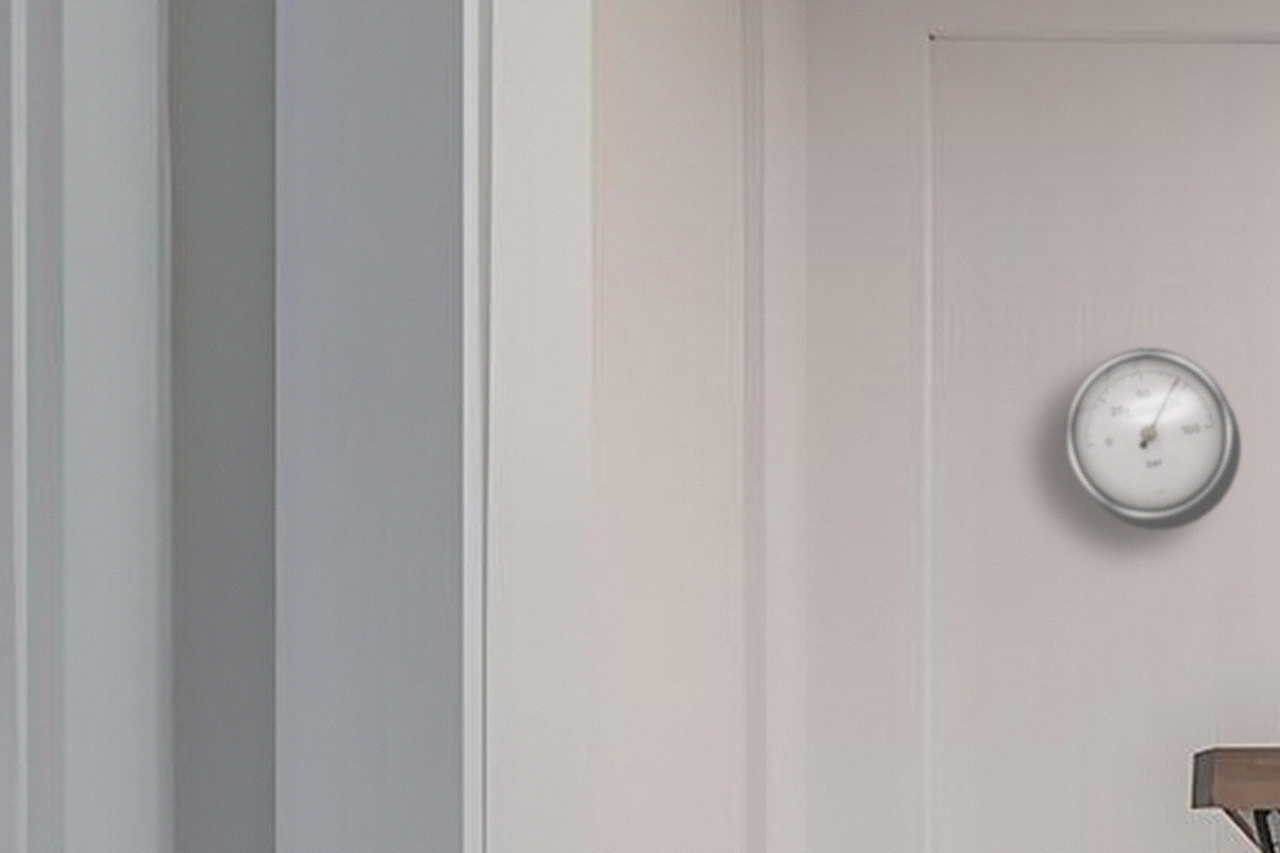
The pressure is 70,bar
